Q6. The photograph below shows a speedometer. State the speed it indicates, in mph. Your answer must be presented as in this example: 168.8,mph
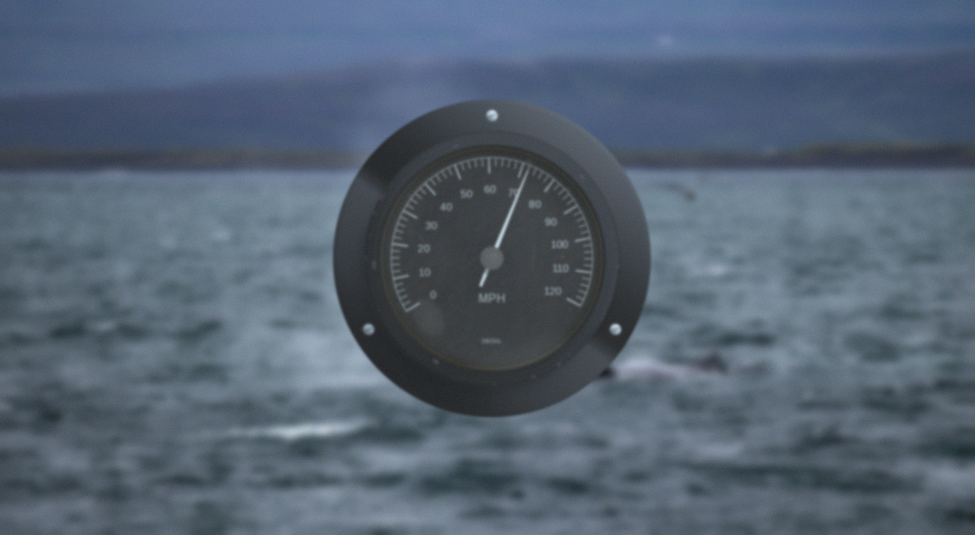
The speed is 72,mph
